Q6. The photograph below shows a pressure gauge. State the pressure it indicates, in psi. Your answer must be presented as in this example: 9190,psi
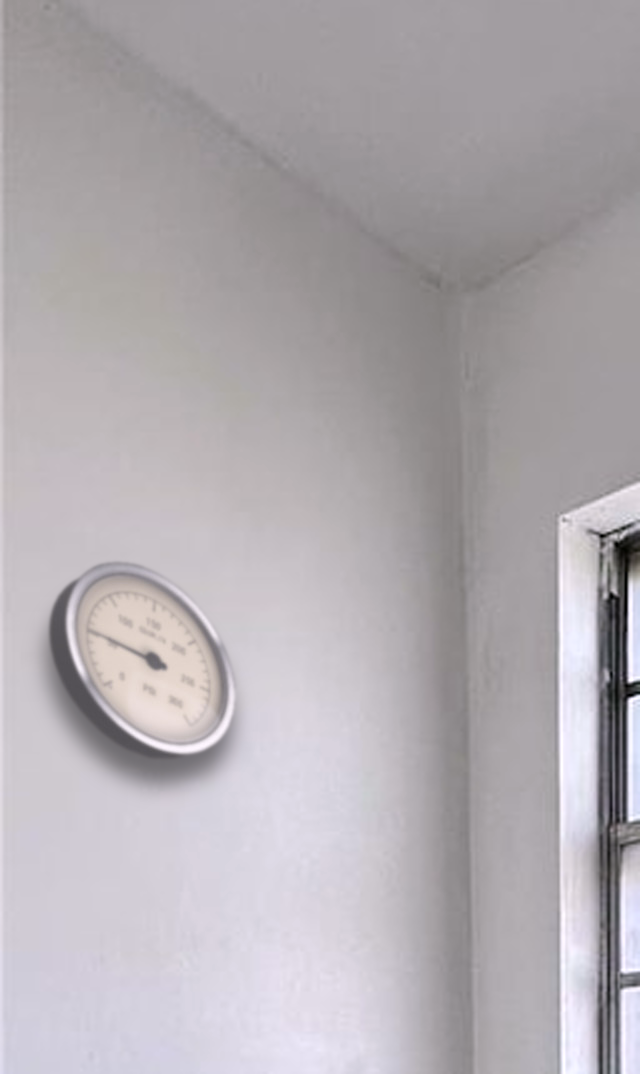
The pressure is 50,psi
